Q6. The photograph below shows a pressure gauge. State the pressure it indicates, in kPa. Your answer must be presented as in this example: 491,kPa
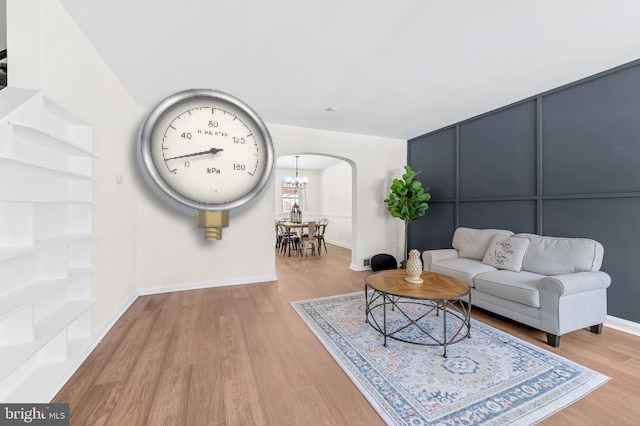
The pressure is 10,kPa
